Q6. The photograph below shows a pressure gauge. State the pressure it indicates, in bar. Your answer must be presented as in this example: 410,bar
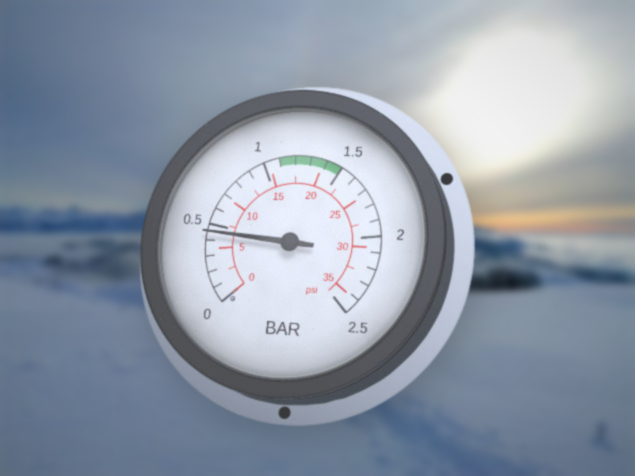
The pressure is 0.45,bar
